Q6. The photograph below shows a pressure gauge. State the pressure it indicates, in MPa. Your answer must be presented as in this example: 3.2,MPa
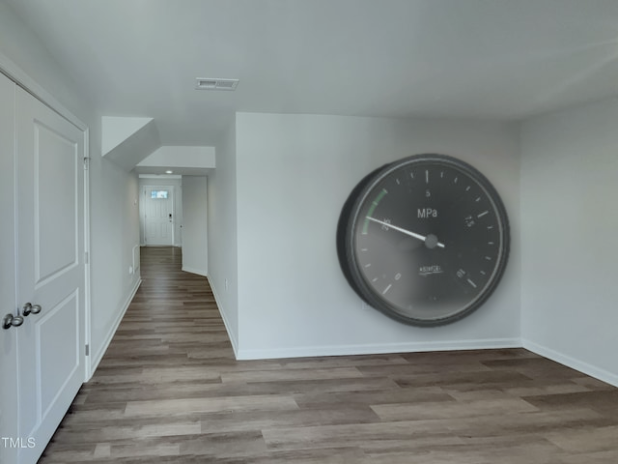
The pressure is 2.5,MPa
